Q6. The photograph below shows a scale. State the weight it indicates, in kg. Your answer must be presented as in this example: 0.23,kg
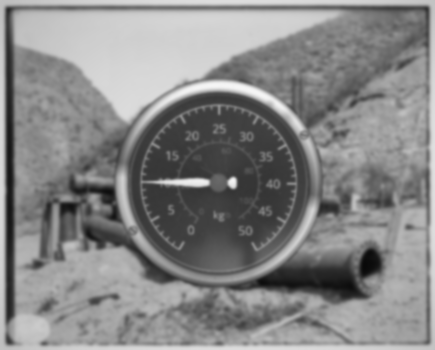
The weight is 10,kg
